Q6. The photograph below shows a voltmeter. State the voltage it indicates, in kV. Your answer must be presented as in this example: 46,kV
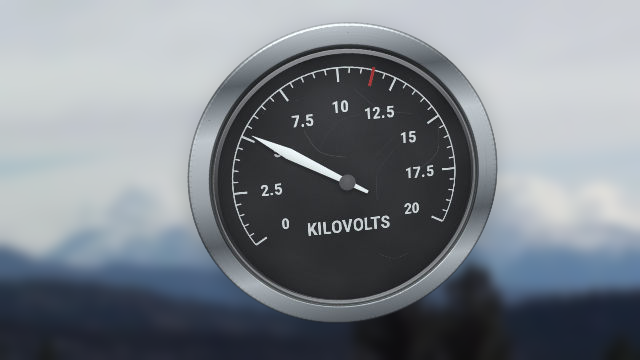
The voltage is 5.25,kV
